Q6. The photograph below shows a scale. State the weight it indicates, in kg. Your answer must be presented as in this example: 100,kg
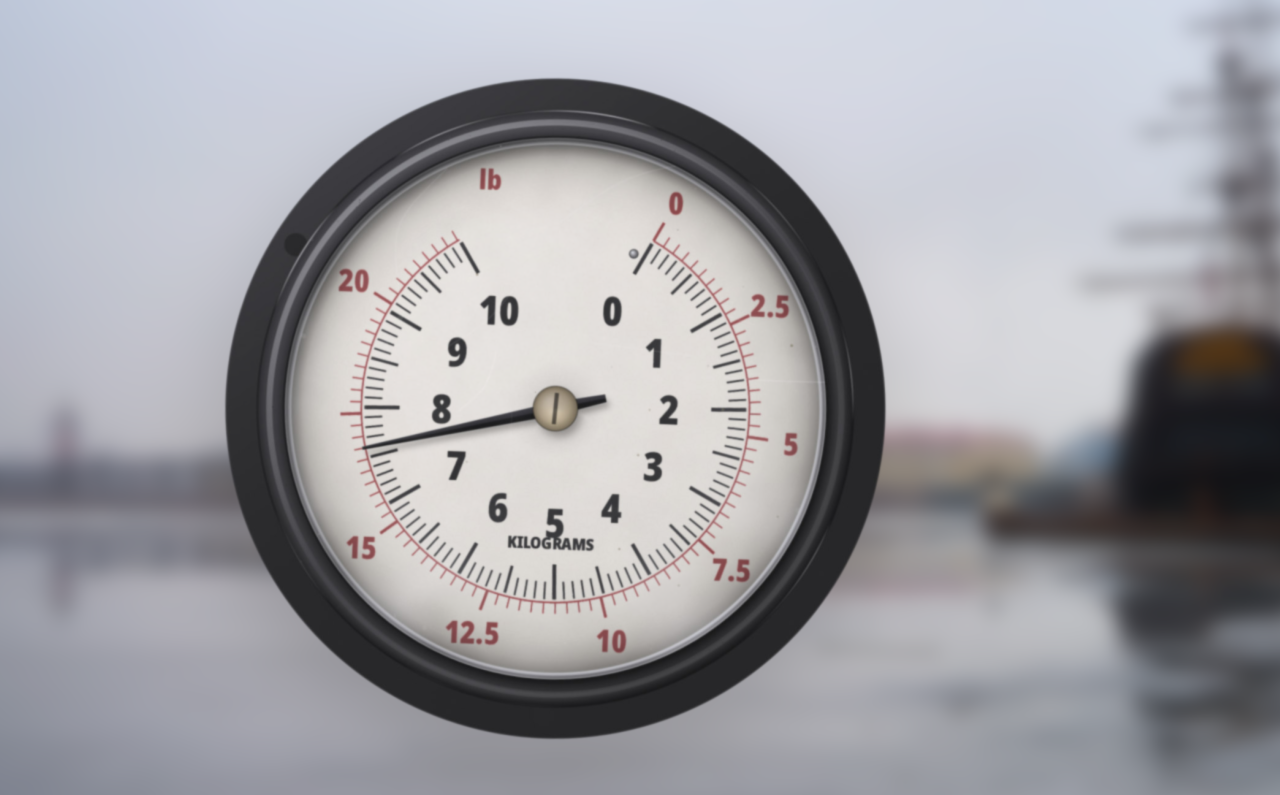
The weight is 7.6,kg
